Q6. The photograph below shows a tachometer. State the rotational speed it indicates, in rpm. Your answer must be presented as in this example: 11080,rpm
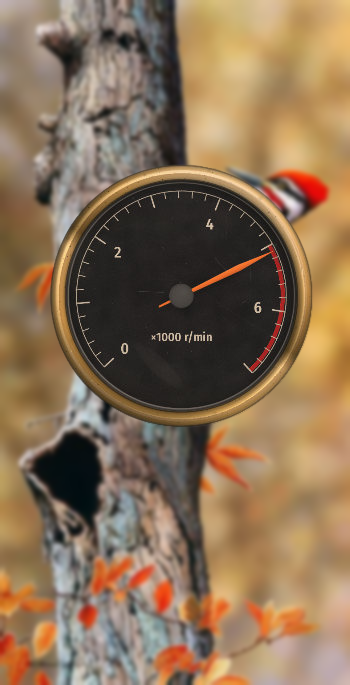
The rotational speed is 5100,rpm
